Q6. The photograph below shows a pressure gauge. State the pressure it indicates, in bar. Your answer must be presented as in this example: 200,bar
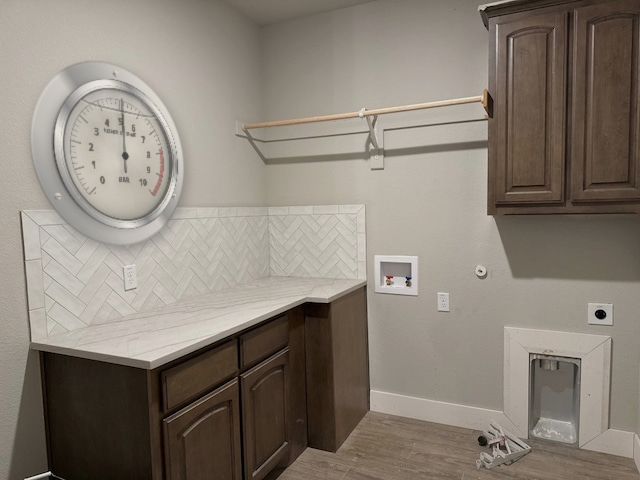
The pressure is 5,bar
